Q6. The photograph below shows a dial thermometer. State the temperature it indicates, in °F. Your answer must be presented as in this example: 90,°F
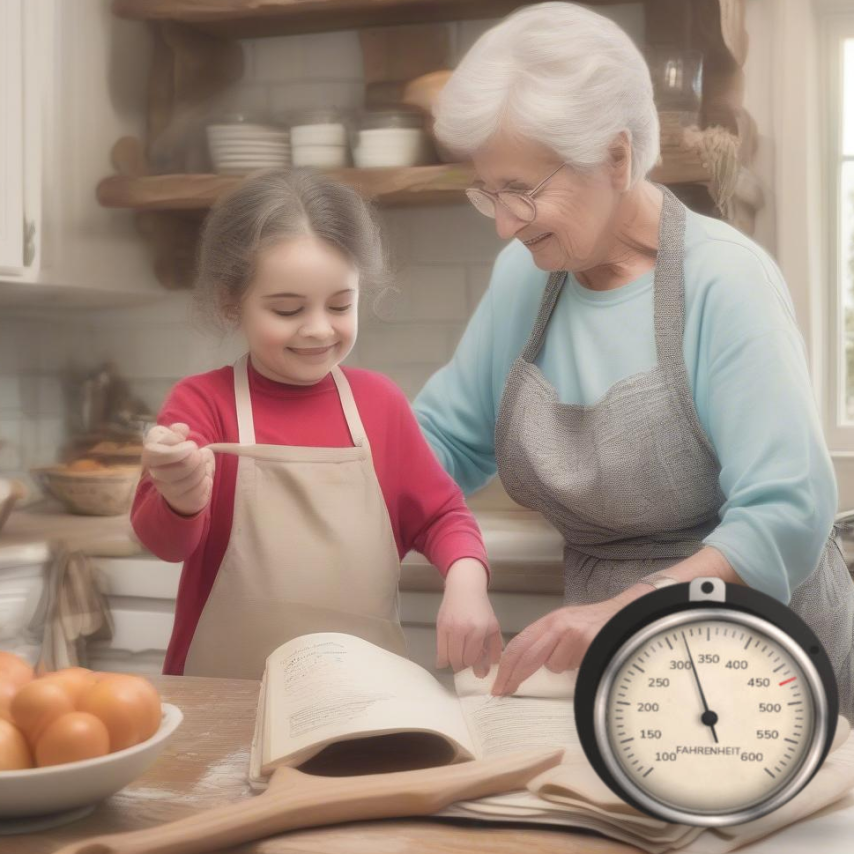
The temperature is 320,°F
